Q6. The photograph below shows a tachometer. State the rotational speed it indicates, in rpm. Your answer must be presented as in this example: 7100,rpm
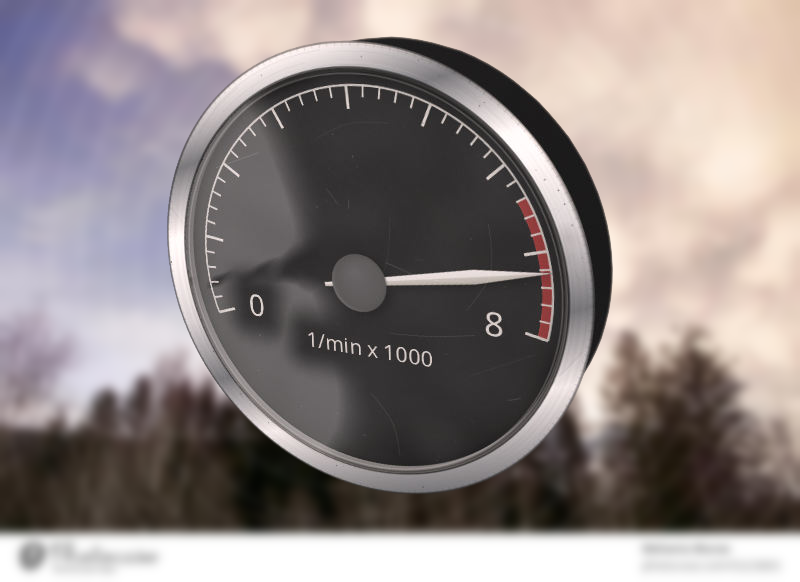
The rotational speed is 7200,rpm
